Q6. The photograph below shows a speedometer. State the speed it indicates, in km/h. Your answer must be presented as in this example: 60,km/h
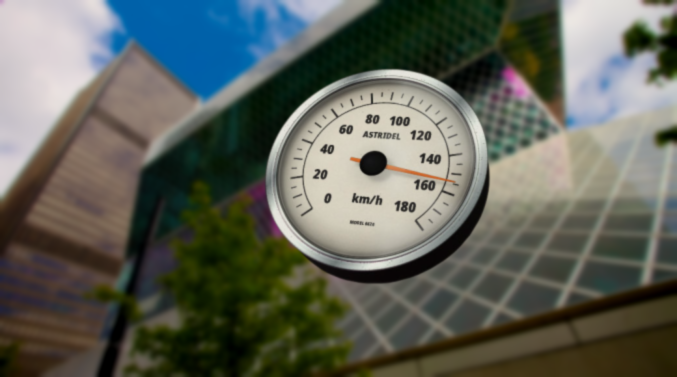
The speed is 155,km/h
